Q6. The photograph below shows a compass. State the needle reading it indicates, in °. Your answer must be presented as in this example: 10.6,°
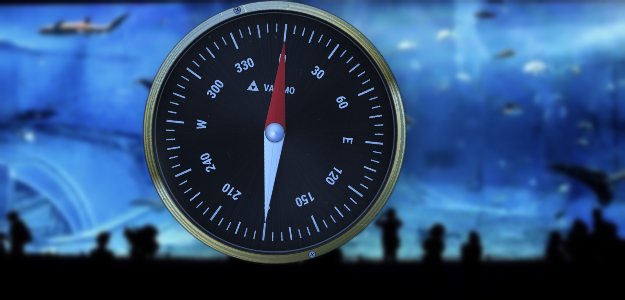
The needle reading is 0,°
